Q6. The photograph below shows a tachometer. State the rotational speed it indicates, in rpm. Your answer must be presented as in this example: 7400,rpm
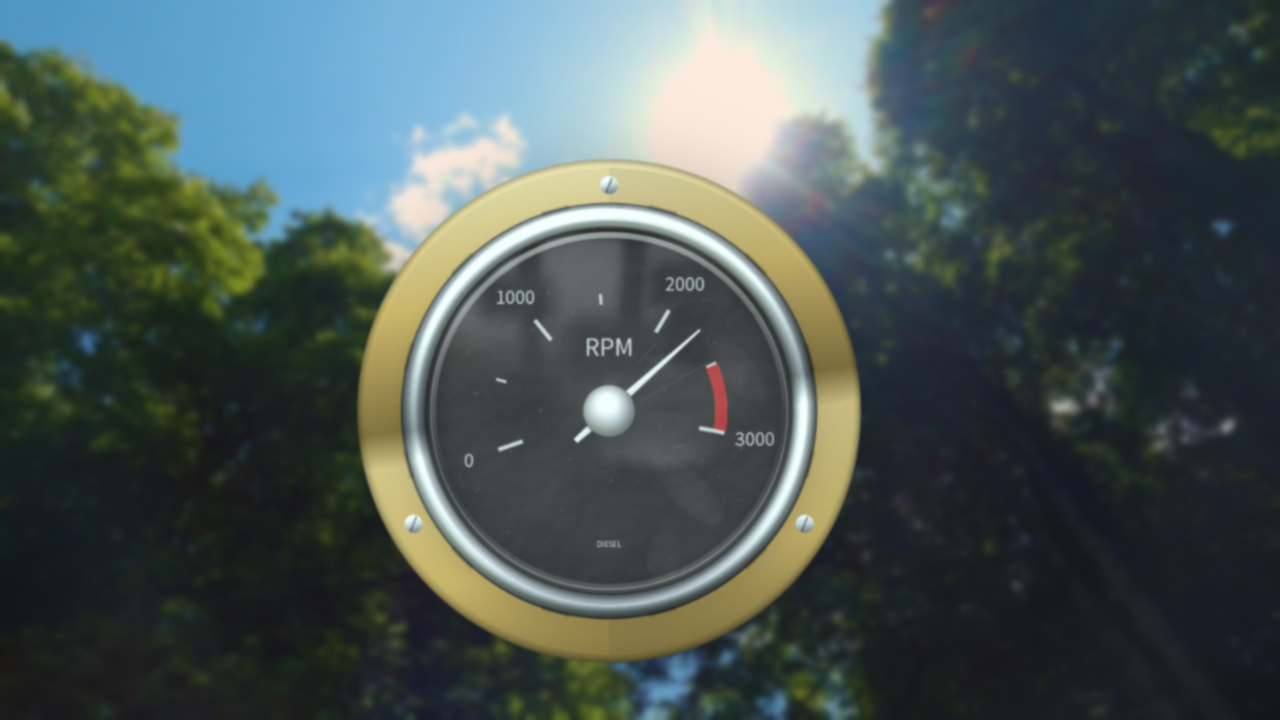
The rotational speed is 2250,rpm
